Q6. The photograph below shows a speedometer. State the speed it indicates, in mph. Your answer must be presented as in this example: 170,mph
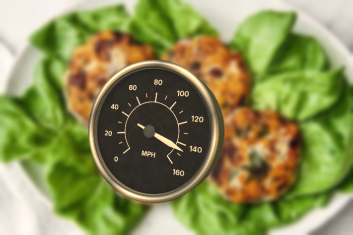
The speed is 145,mph
